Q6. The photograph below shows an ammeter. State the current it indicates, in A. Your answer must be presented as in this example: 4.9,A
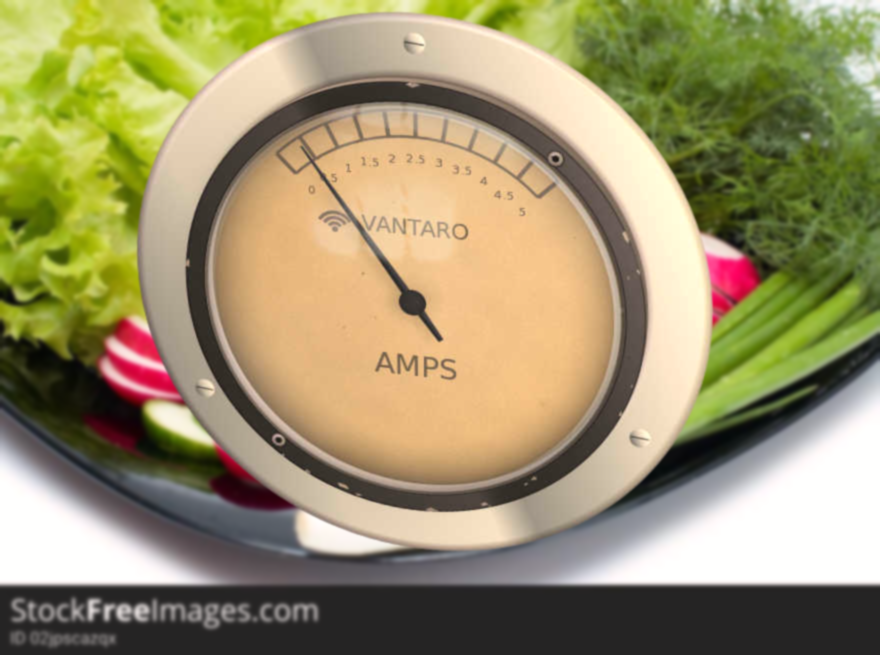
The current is 0.5,A
